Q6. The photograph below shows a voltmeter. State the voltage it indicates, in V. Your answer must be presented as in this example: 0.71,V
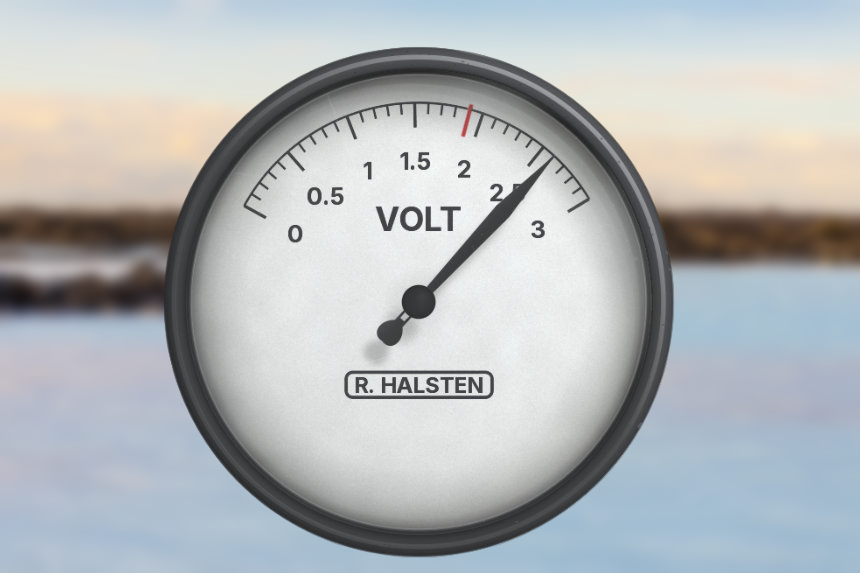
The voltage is 2.6,V
